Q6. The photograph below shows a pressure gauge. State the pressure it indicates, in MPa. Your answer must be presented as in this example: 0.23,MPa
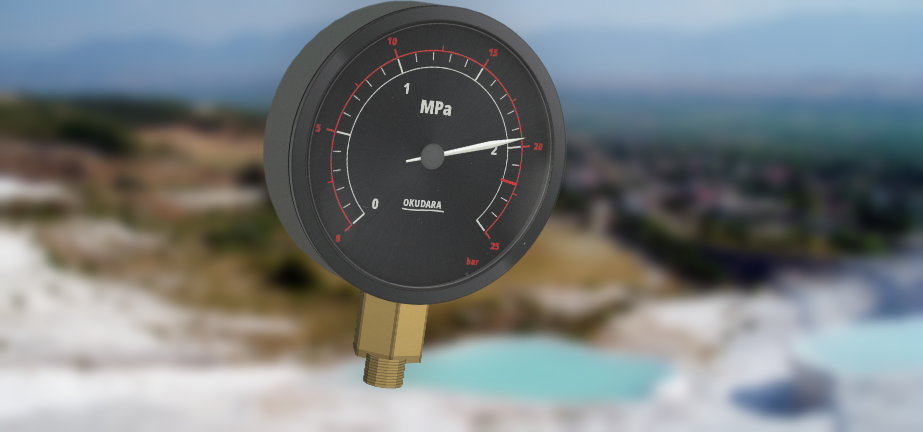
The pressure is 1.95,MPa
